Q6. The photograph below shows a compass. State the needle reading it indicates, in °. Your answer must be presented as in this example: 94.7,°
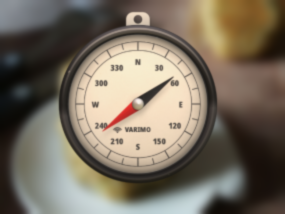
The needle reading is 232.5,°
